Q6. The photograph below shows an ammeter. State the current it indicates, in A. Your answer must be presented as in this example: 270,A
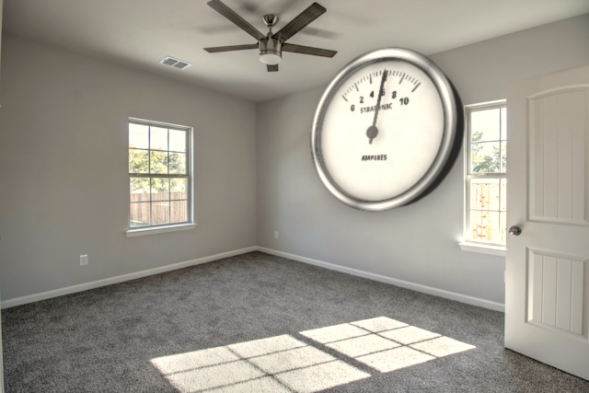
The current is 6,A
